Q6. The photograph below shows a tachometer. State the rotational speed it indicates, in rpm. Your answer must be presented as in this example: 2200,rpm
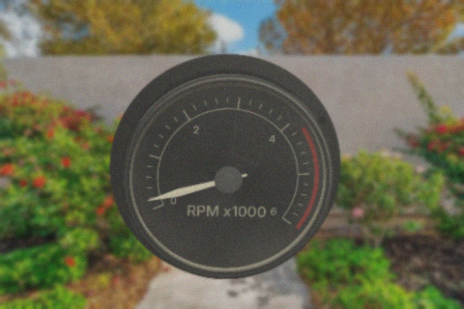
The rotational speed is 200,rpm
